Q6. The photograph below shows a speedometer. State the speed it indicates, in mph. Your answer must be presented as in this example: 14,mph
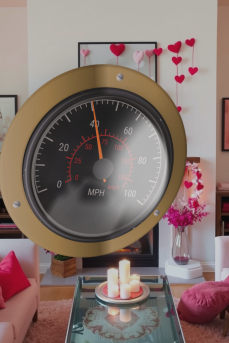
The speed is 40,mph
